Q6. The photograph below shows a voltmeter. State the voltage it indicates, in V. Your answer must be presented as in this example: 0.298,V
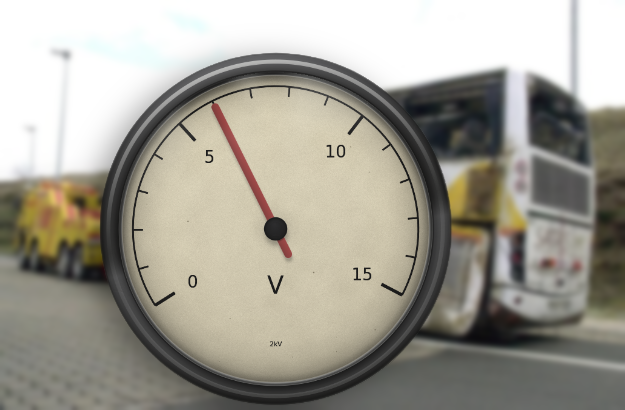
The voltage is 6,V
